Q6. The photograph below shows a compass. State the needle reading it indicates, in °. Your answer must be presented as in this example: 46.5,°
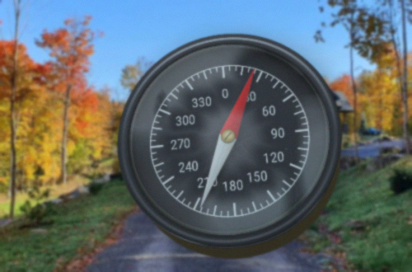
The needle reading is 25,°
